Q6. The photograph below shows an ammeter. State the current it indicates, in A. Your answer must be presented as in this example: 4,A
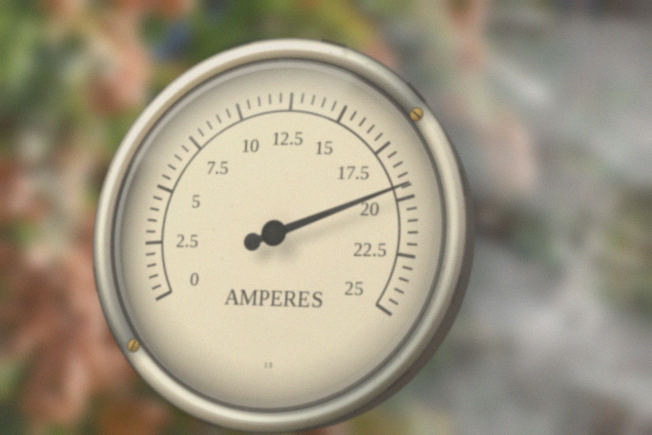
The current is 19.5,A
